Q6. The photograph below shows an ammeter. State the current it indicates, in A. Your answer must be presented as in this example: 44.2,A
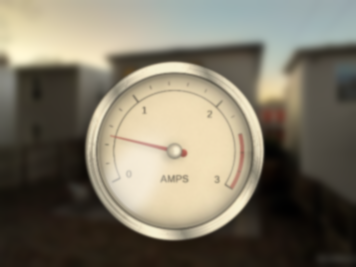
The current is 0.5,A
